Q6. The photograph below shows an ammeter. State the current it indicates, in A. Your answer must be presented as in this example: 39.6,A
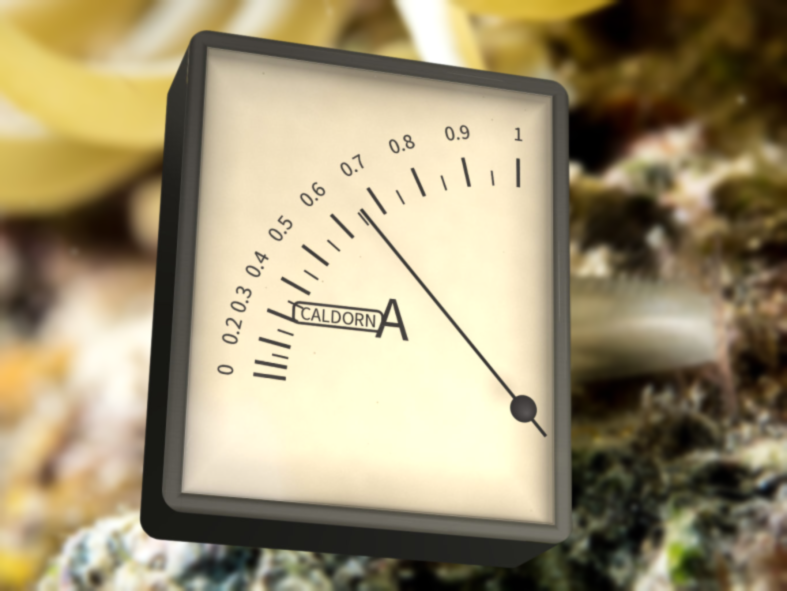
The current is 0.65,A
